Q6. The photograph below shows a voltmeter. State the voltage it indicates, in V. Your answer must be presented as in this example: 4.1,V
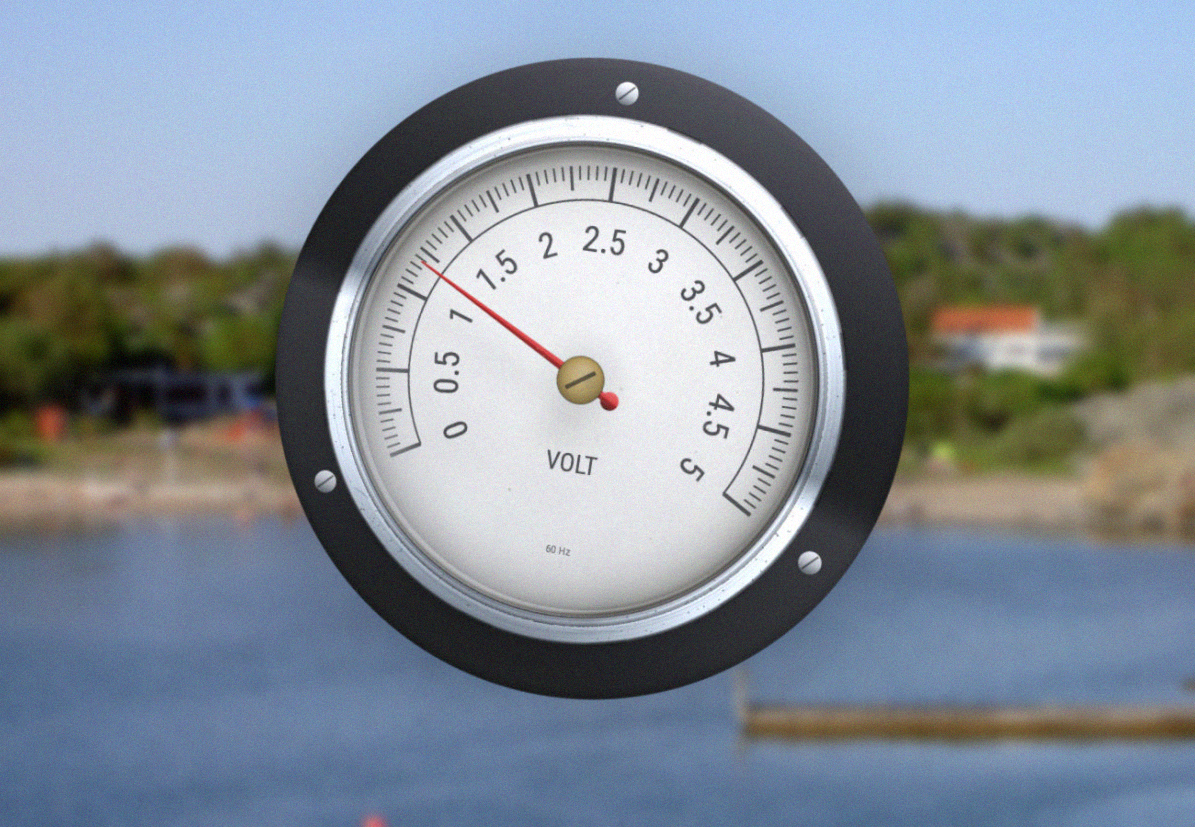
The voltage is 1.2,V
